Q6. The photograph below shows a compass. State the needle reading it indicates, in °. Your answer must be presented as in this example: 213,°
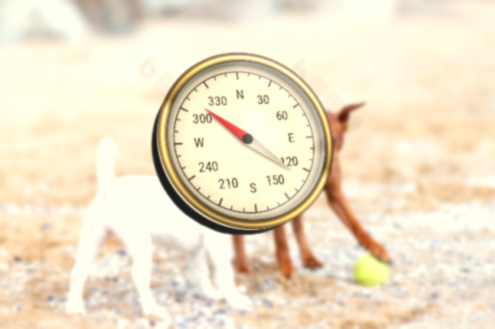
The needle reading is 310,°
